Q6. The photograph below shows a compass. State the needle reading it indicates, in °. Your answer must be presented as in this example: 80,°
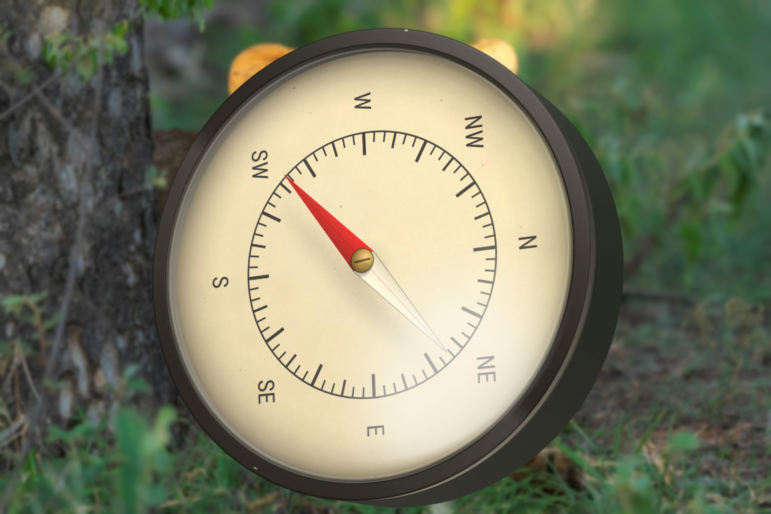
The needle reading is 230,°
